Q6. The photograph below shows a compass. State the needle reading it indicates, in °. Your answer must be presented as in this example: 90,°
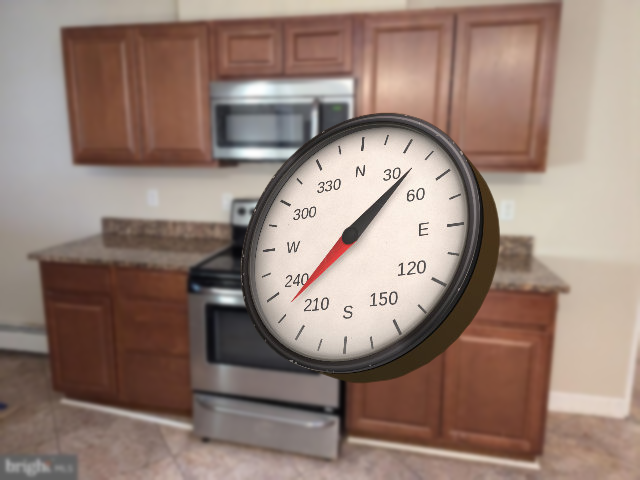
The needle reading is 225,°
